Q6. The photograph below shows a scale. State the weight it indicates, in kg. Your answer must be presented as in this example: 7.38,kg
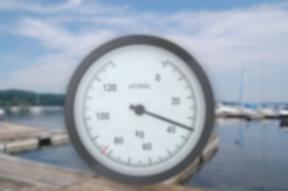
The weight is 35,kg
